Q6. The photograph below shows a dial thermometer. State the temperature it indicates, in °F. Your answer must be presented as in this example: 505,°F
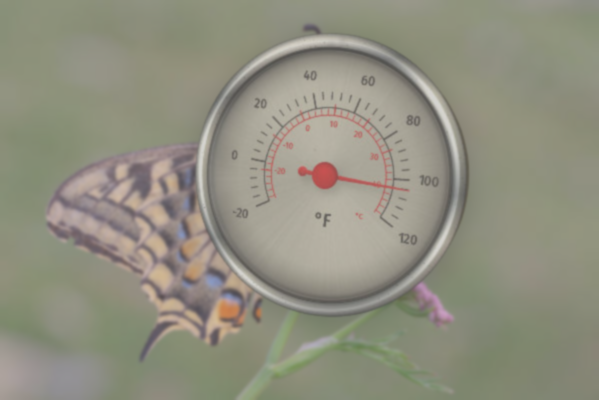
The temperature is 104,°F
